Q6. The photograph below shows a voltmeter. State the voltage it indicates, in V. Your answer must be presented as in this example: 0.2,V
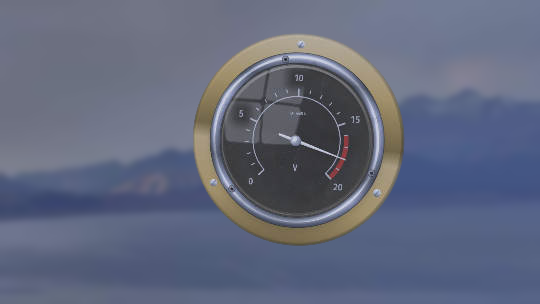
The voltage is 18,V
